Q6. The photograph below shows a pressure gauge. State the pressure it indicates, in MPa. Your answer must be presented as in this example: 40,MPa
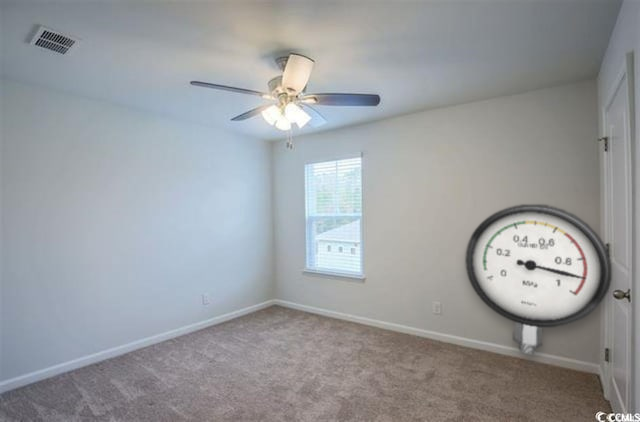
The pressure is 0.9,MPa
